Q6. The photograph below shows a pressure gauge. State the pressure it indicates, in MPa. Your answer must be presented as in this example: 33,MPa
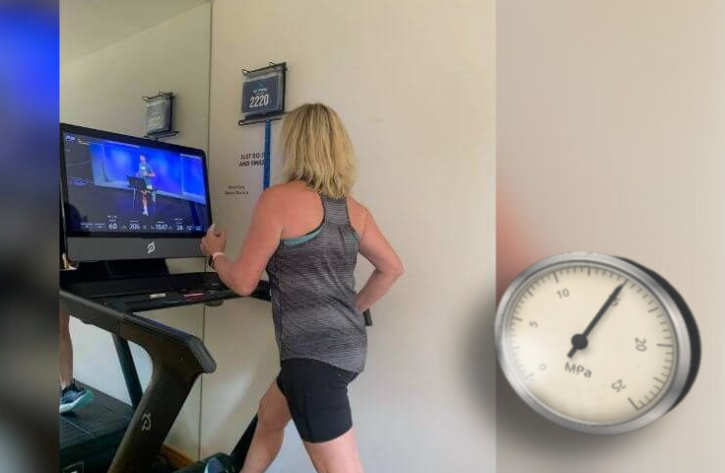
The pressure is 15,MPa
